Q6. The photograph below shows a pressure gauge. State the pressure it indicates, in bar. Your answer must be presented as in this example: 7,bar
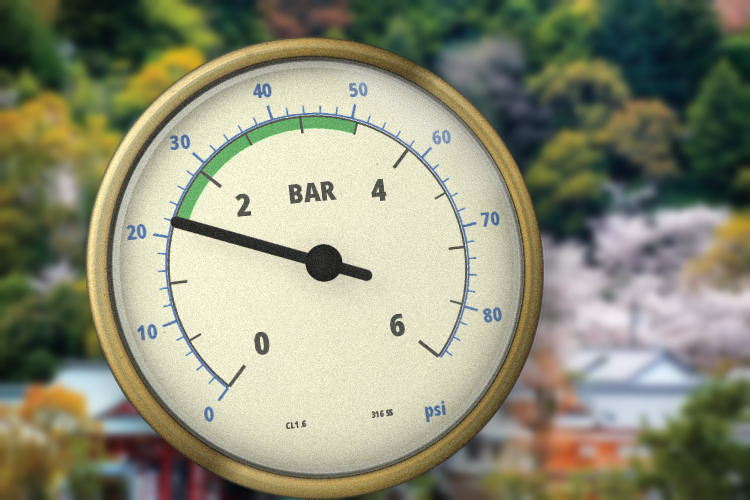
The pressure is 1.5,bar
